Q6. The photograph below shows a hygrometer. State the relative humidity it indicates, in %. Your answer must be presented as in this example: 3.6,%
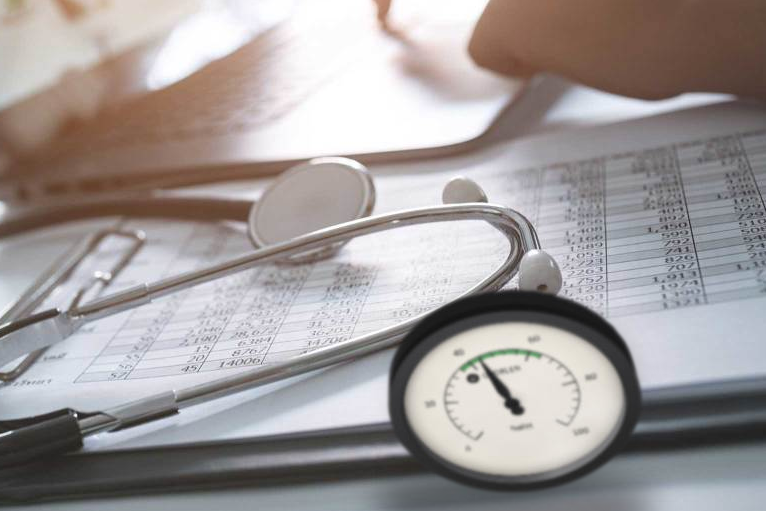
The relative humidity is 44,%
